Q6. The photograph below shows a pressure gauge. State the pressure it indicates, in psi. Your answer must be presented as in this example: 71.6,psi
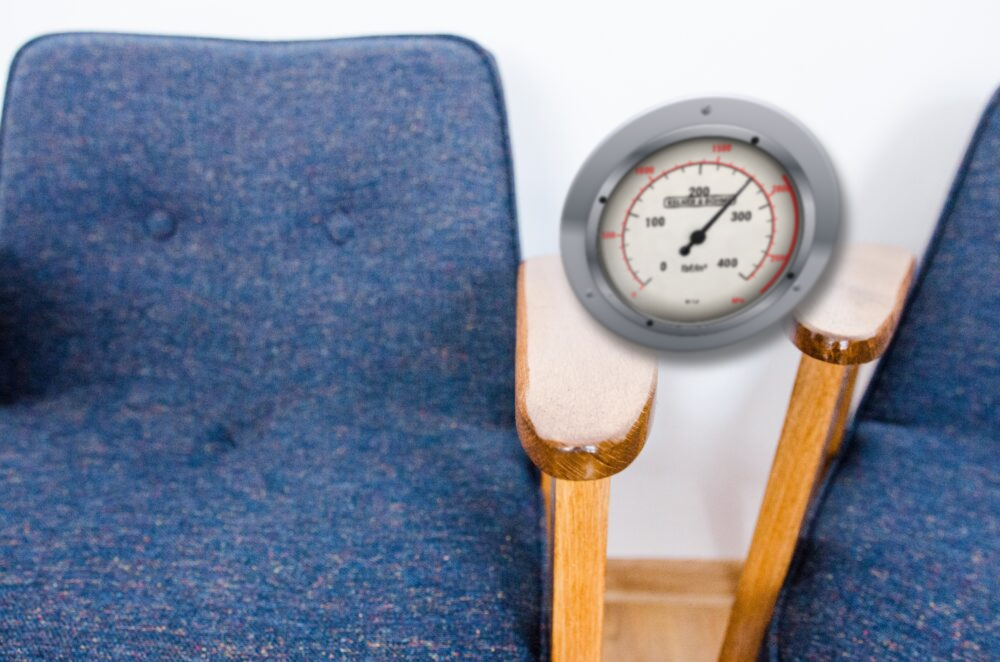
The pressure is 260,psi
